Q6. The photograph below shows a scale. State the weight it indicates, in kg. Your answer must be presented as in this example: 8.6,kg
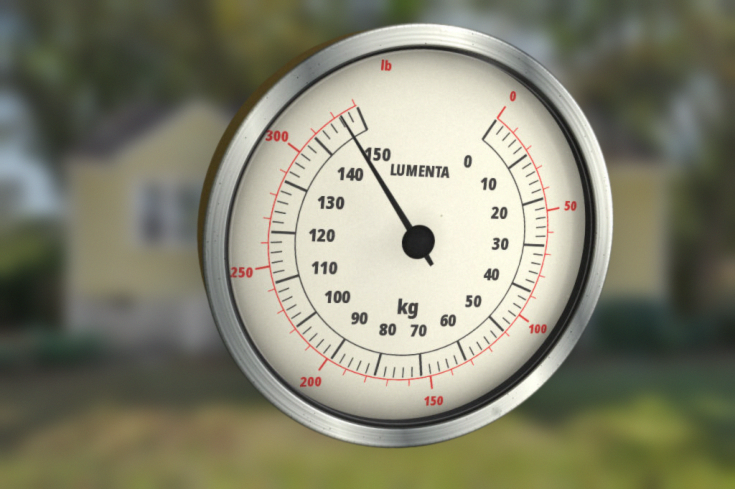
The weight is 146,kg
